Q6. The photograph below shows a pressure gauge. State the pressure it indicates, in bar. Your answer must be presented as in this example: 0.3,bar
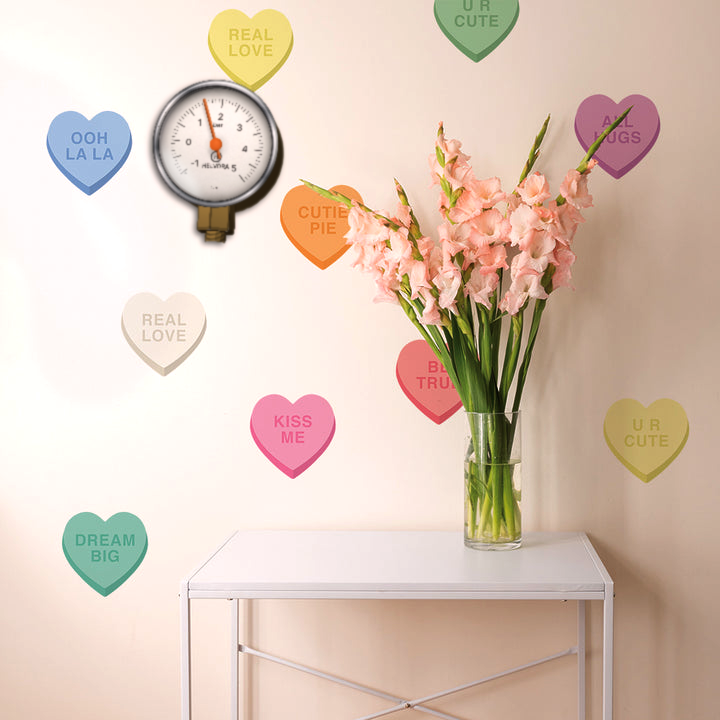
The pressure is 1.5,bar
